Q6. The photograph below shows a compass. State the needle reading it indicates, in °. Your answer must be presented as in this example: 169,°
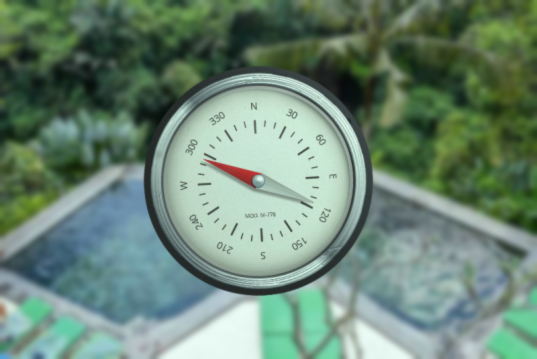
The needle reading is 295,°
